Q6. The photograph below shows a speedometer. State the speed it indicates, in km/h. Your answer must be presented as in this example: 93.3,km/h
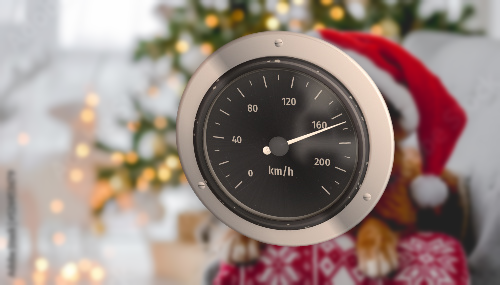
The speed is 165,km/h
